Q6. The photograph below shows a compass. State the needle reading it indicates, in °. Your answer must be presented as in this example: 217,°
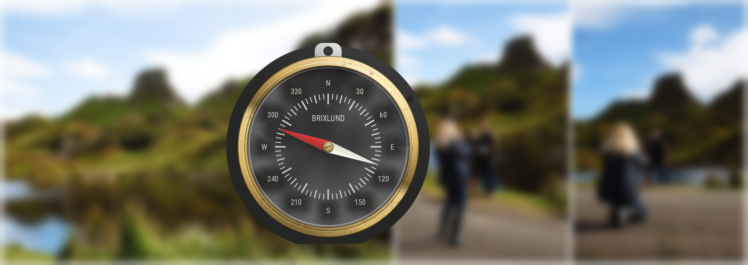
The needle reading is 290,°
